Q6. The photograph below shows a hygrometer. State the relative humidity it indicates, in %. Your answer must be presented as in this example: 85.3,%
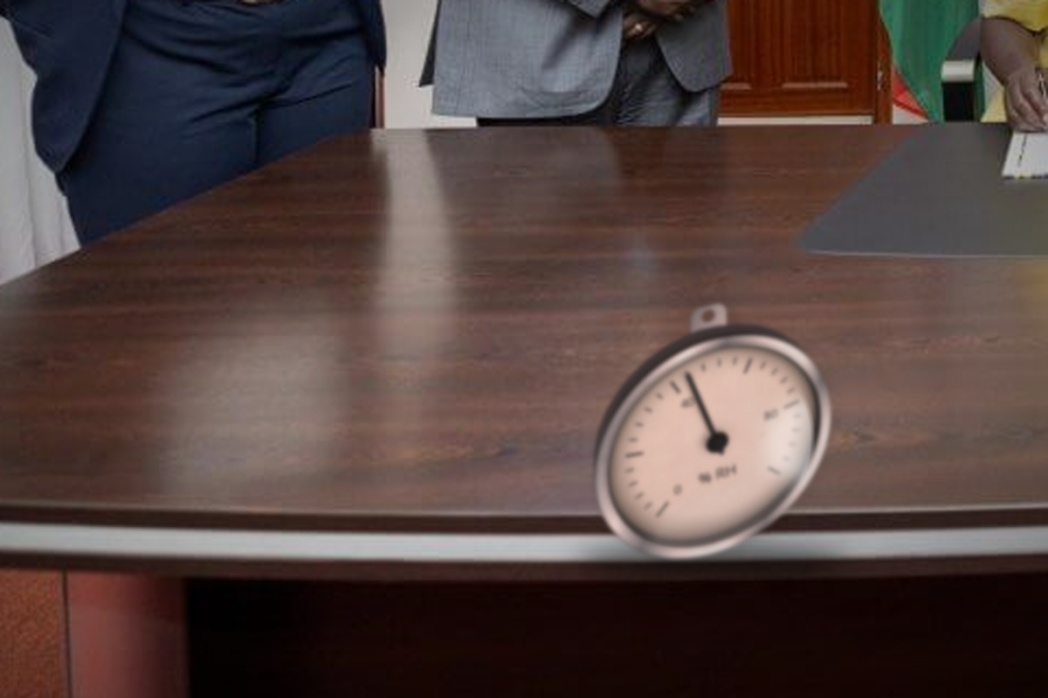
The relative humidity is 44,%
